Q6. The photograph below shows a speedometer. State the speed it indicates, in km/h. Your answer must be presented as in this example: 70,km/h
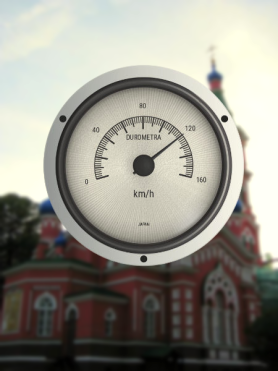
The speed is 120,km/h
